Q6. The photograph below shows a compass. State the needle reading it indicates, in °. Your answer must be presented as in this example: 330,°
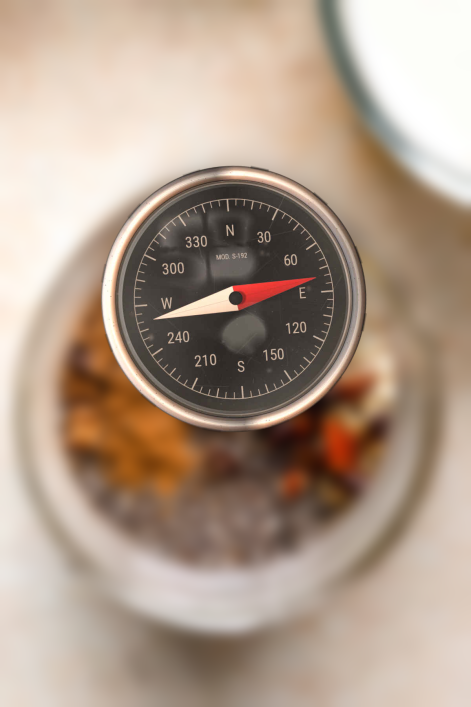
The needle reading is 80,°
